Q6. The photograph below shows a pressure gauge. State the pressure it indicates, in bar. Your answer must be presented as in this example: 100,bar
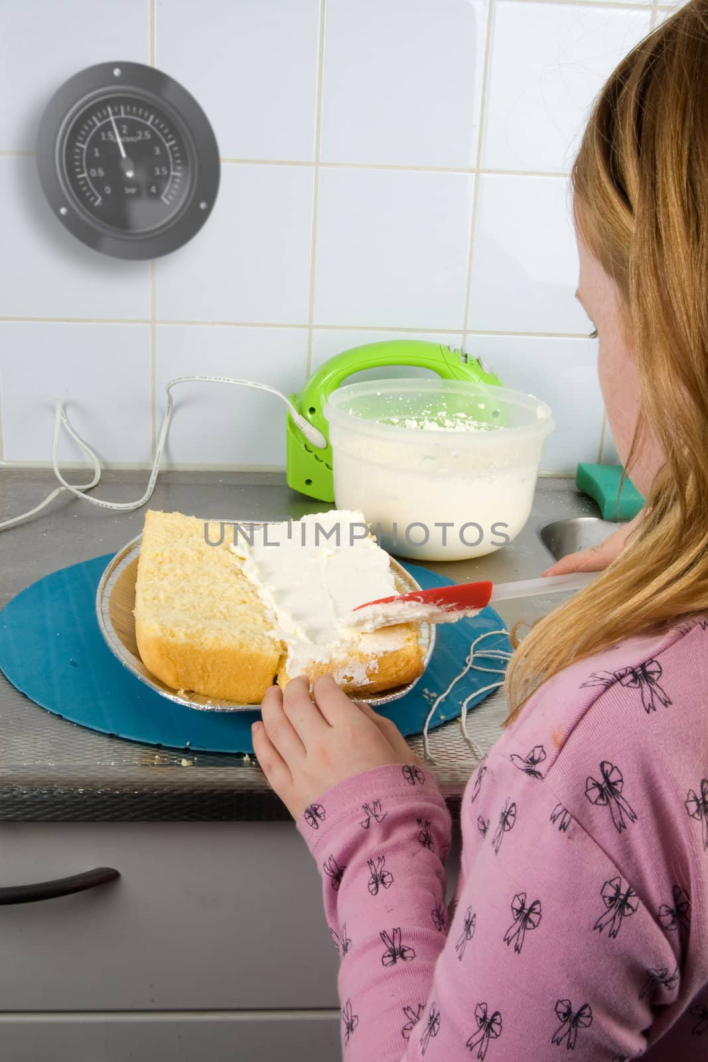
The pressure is 1.8,bar
